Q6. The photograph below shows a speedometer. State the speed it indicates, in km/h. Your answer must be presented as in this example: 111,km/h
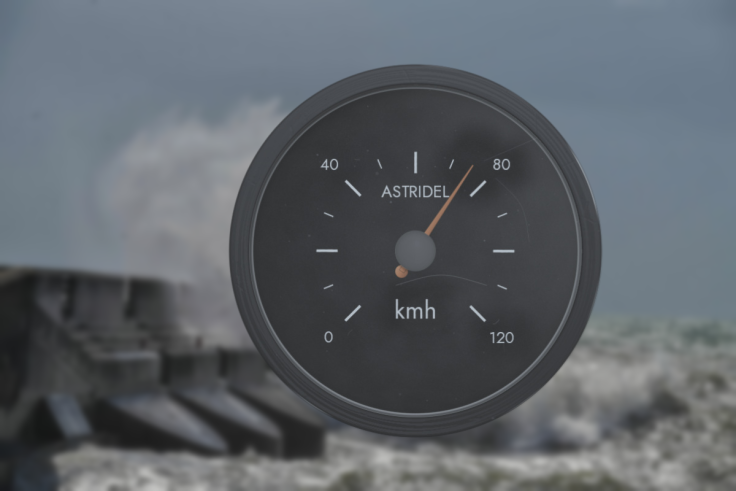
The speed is 75,km/h
